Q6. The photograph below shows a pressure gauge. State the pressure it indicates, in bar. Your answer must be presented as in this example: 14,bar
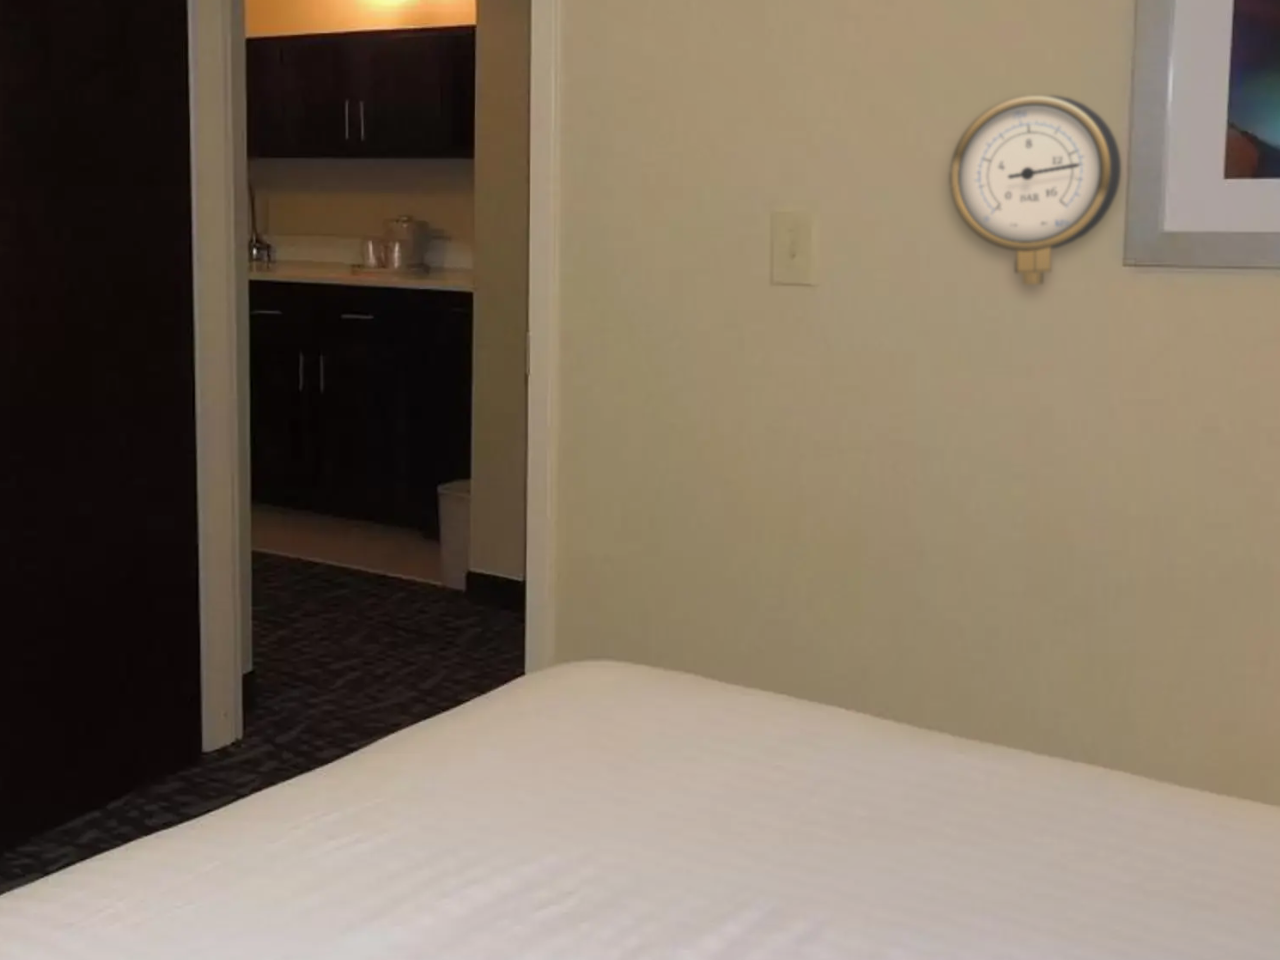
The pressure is 13,bar
